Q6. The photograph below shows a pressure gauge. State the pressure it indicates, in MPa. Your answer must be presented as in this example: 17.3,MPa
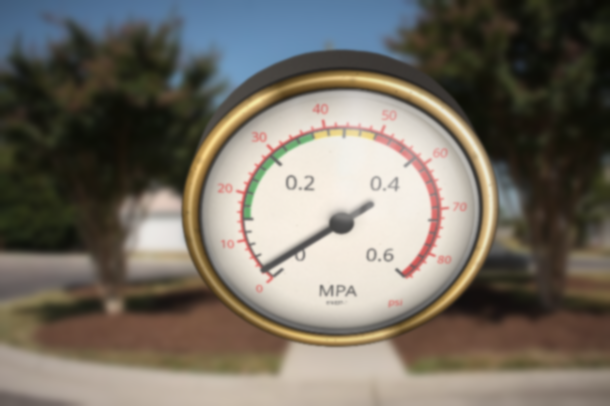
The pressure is 0.02,MPa
